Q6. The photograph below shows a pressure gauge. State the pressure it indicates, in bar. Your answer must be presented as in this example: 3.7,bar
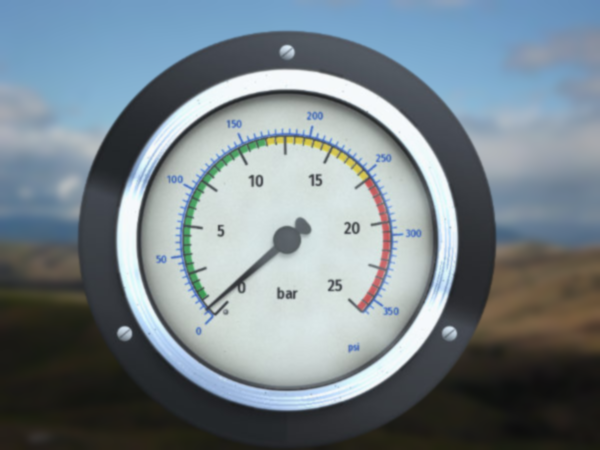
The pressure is 0.5,bar
